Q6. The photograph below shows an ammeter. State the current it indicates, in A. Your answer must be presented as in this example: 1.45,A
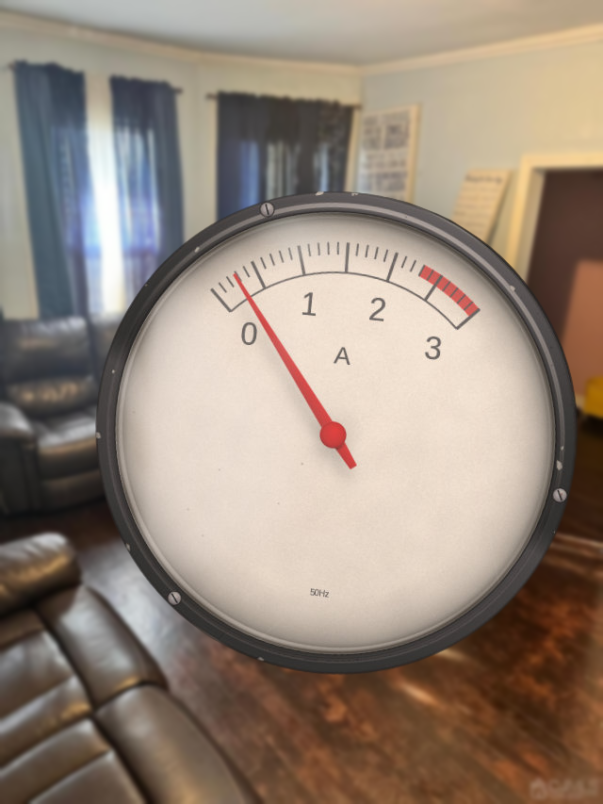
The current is 0.3,A
